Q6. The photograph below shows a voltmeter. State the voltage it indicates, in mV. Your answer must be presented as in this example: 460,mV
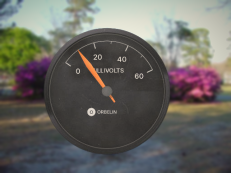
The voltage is 10,mV
